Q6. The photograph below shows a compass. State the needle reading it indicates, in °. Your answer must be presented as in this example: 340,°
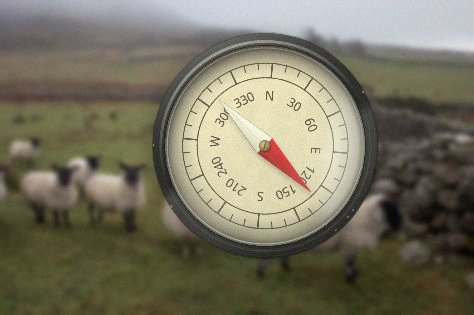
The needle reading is 130,°
